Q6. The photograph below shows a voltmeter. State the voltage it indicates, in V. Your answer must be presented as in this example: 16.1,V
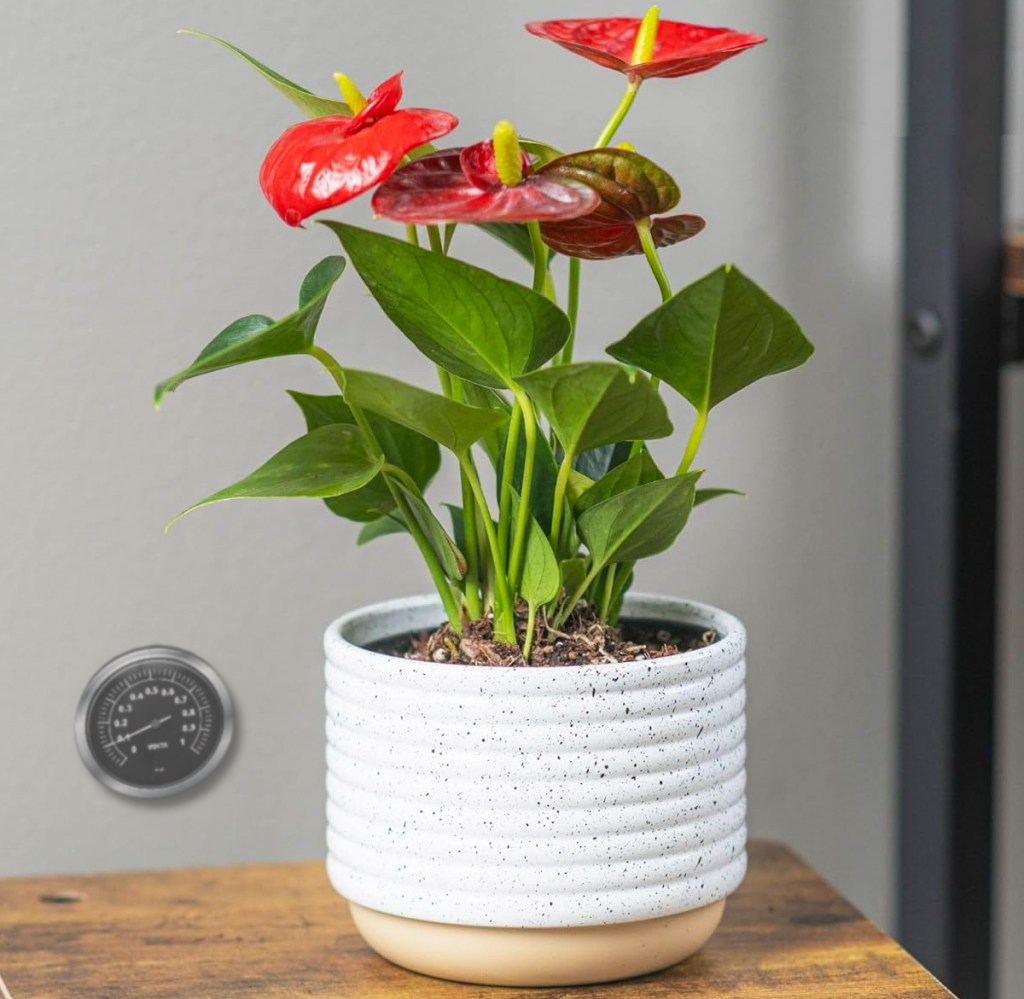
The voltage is 0.1,V
